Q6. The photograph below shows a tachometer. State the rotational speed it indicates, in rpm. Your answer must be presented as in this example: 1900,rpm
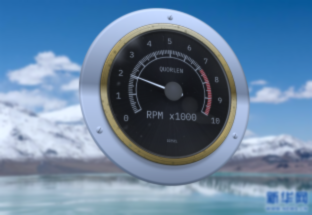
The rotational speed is 2000,rpm
